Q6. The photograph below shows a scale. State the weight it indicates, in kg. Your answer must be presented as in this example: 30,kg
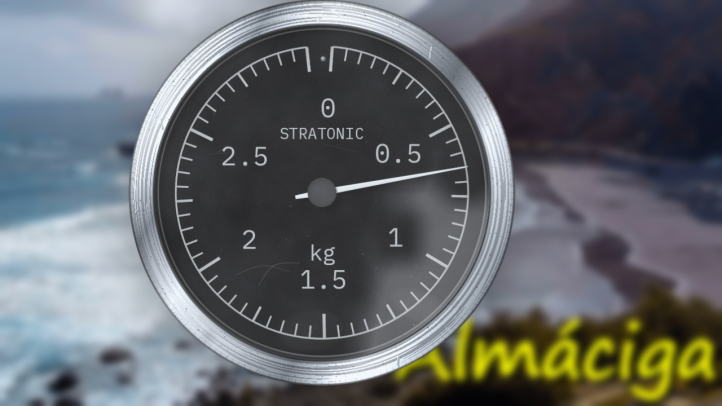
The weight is 0.65,kg
